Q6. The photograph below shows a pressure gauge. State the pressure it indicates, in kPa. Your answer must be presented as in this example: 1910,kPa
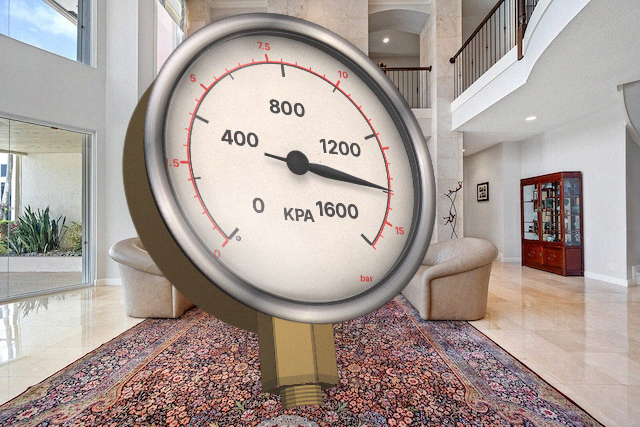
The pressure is 1400,kPa
